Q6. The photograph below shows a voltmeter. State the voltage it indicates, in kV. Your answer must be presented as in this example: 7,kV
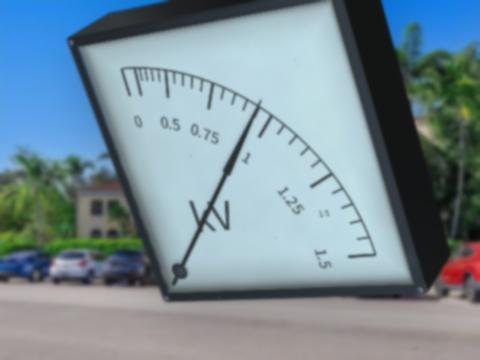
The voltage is 0.95,kV
